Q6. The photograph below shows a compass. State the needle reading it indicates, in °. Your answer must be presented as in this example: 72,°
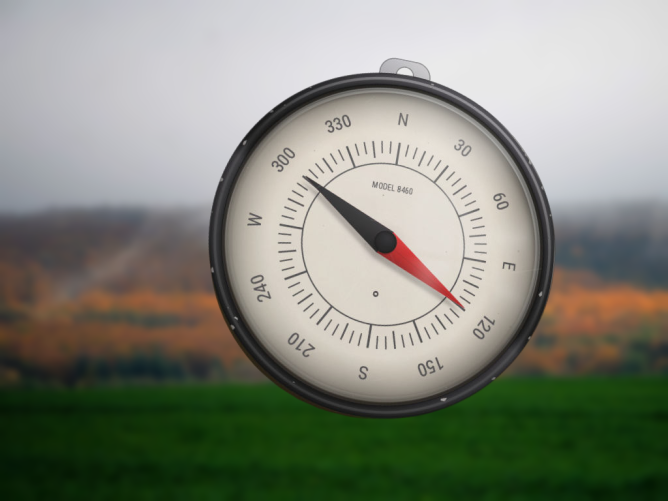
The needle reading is 120,°
